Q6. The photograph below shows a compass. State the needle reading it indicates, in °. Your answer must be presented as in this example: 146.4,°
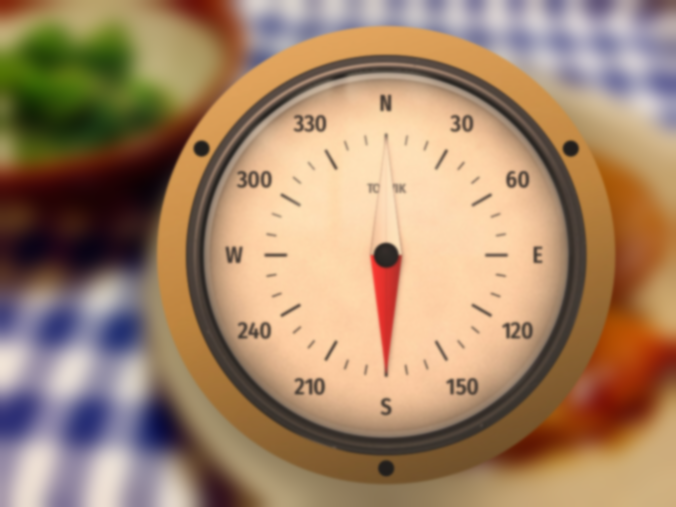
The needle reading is 180,°
